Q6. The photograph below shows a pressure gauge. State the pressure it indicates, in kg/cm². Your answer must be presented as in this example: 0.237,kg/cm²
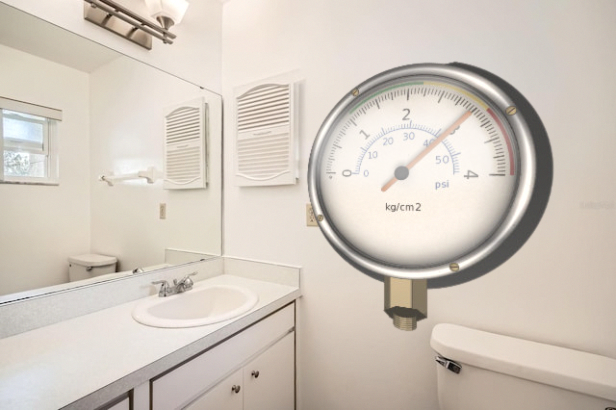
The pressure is 3,kg/cm²
